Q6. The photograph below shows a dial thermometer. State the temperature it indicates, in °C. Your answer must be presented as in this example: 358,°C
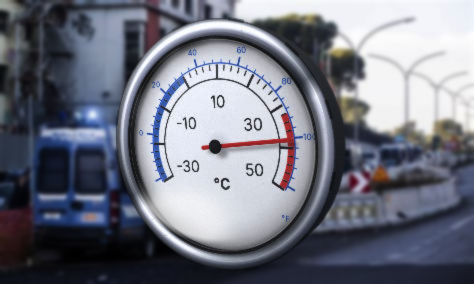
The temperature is 38,°C
